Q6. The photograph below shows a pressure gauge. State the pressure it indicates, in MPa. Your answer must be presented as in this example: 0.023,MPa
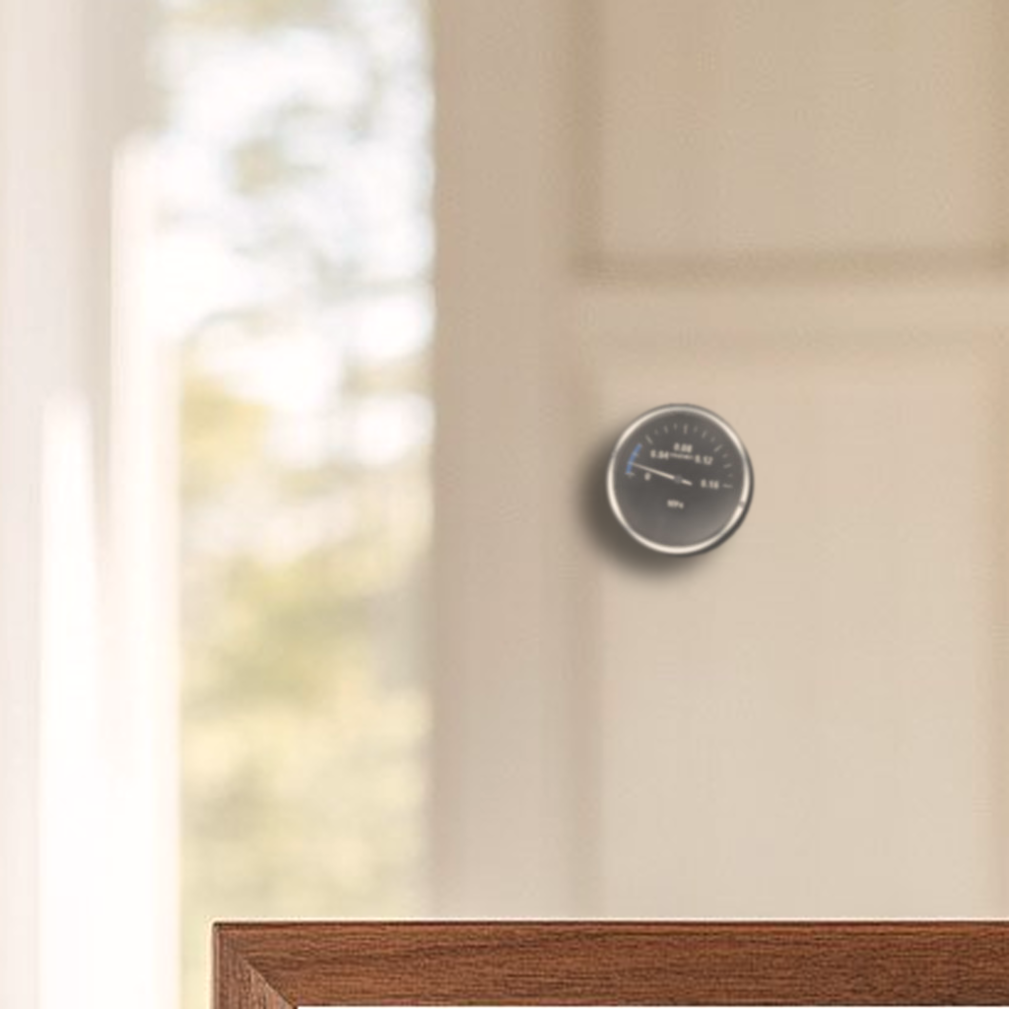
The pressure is 0.01,MPa
